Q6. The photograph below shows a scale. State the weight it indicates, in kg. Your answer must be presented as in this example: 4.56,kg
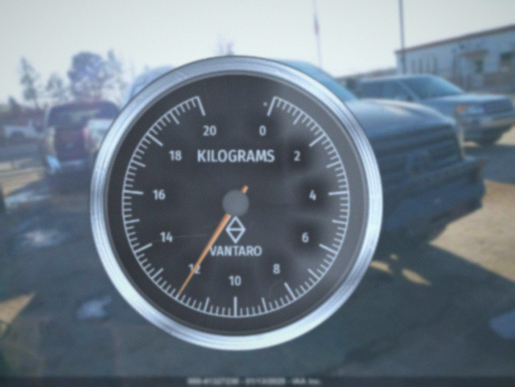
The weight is 12,kg
